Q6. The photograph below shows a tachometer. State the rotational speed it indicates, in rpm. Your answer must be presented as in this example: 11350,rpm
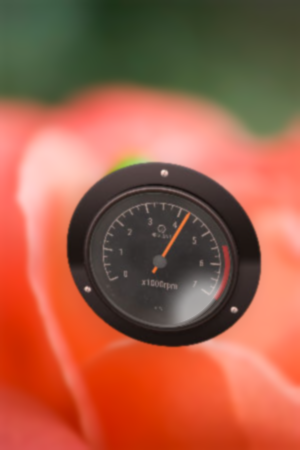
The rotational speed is 4250,rpm
